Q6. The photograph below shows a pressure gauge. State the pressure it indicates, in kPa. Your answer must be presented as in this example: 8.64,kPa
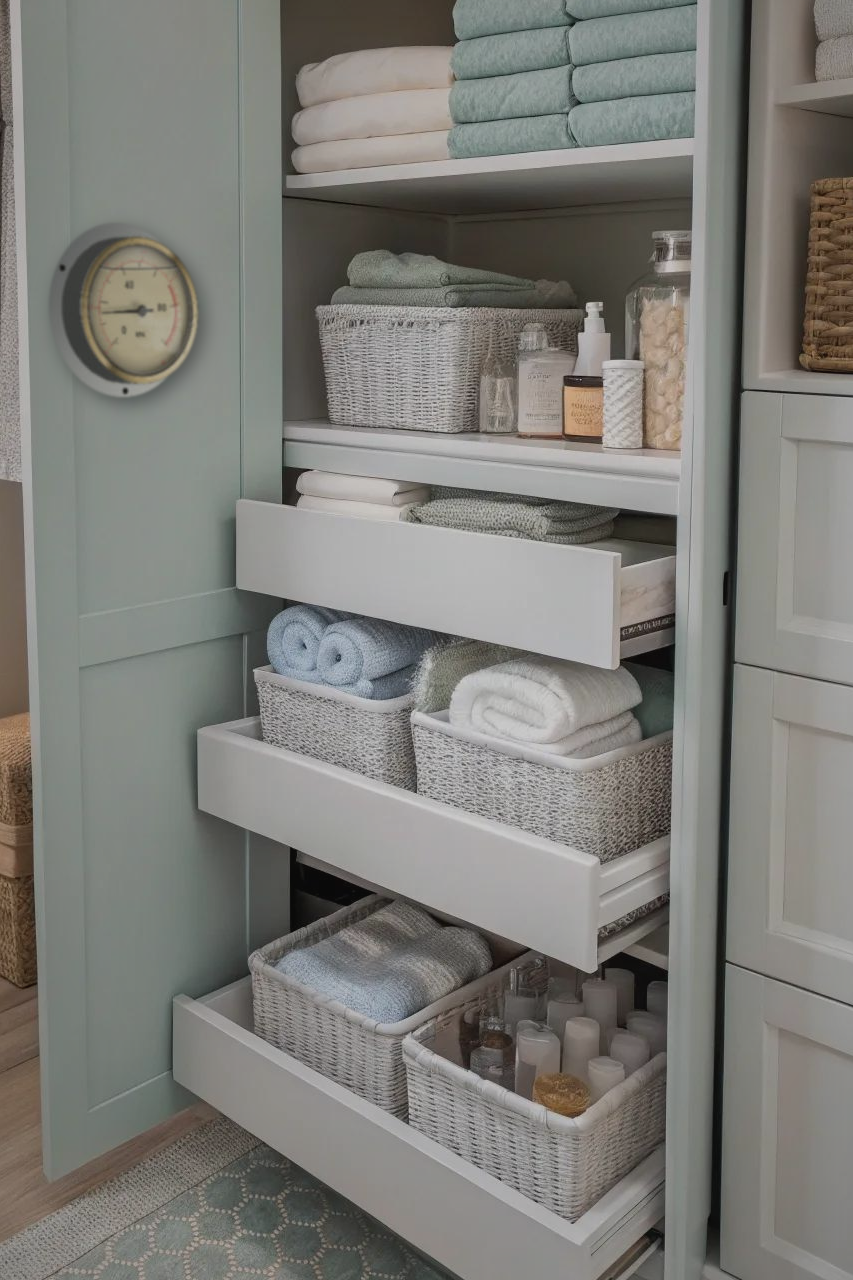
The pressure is 15,kPa
